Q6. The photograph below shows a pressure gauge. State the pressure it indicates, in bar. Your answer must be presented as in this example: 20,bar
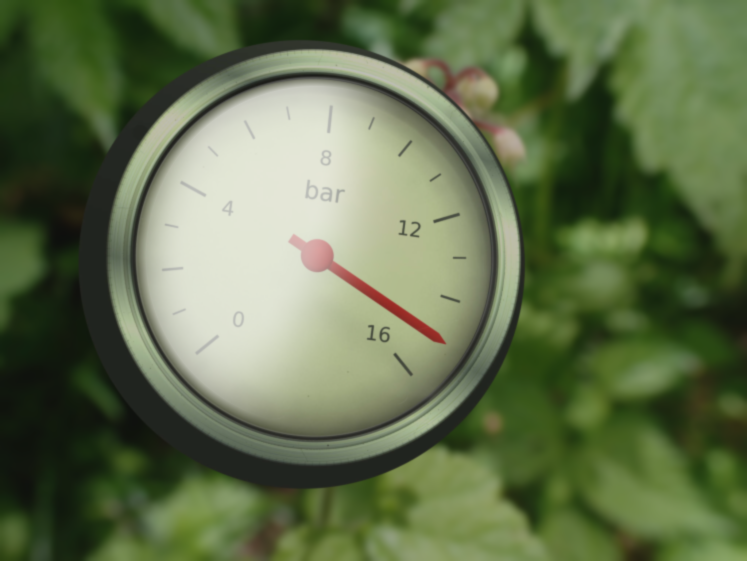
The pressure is 15,bar
